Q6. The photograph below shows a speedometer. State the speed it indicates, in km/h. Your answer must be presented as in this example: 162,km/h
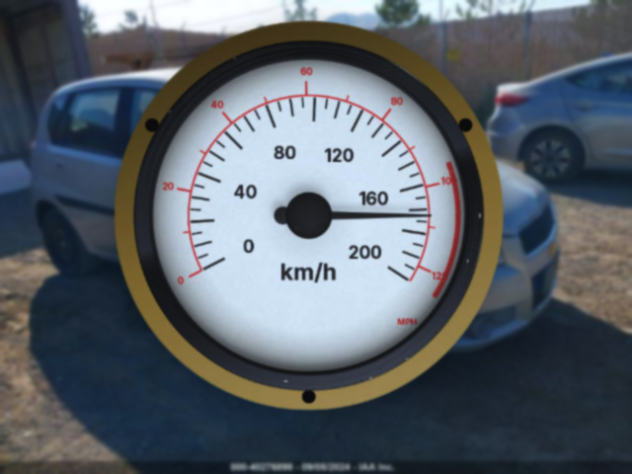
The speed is 172.5,km/h
